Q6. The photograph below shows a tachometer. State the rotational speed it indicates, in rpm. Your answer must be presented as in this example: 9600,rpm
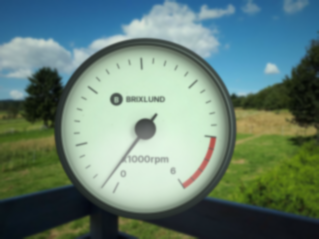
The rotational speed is 200,rpm
